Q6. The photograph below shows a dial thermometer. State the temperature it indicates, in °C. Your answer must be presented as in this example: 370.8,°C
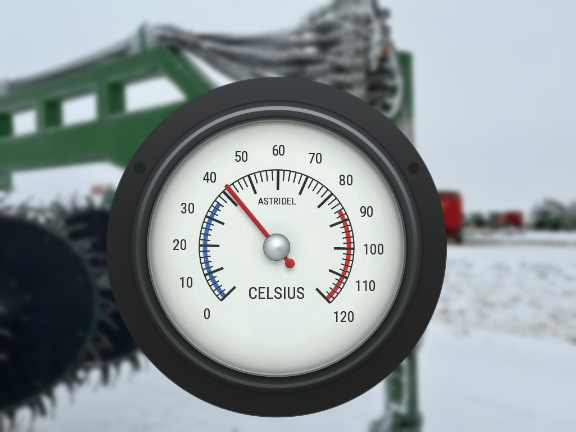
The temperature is 42,°C
